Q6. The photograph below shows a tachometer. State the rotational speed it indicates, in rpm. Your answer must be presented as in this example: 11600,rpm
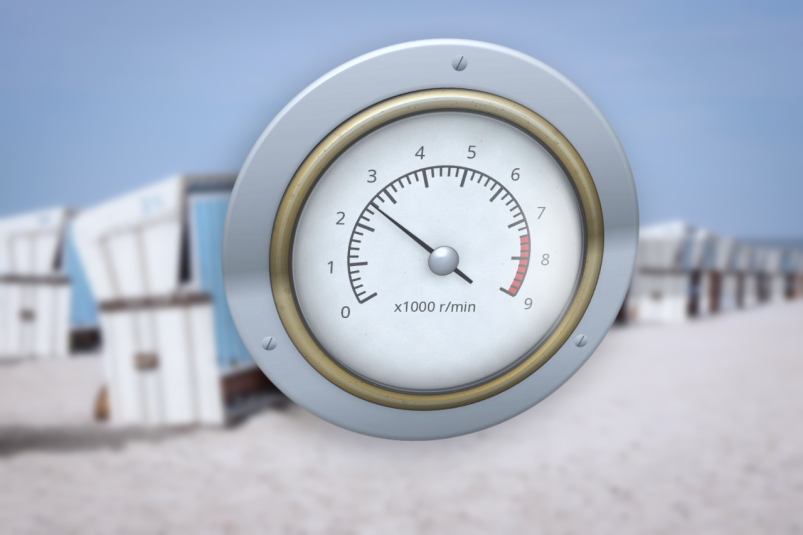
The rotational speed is 2600,rpm
